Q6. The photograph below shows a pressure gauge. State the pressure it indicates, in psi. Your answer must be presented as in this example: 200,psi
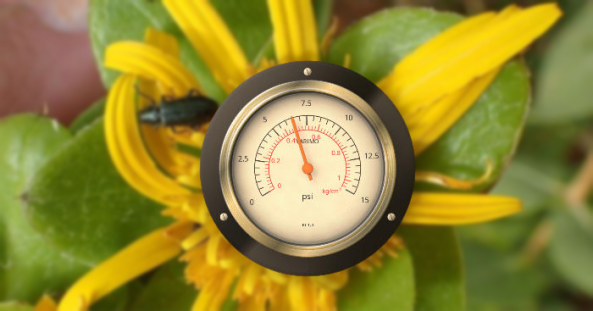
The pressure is 6.5,psi
